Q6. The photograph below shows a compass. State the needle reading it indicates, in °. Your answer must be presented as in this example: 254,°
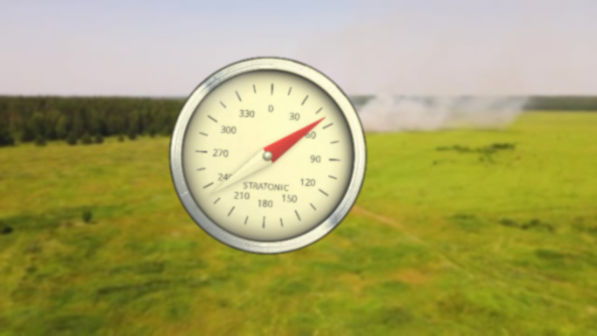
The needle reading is 52.5,°
